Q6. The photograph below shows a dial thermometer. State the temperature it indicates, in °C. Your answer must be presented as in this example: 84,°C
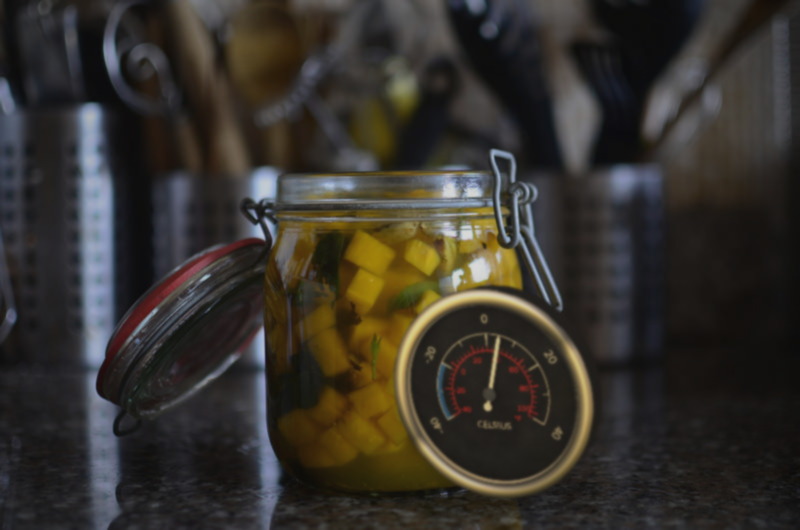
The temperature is 5,°C
